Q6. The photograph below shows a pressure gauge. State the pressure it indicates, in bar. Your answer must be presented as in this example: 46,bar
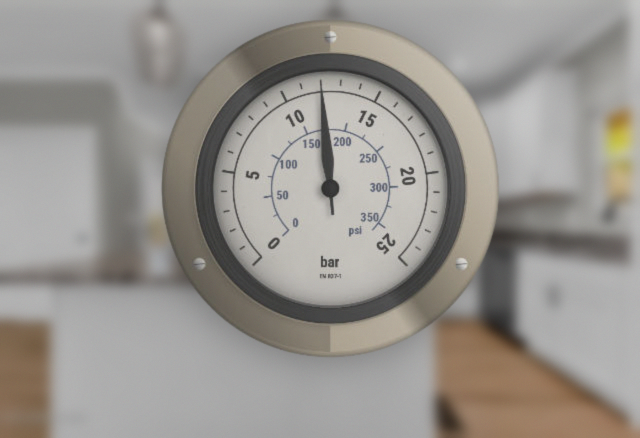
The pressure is 12,bar
